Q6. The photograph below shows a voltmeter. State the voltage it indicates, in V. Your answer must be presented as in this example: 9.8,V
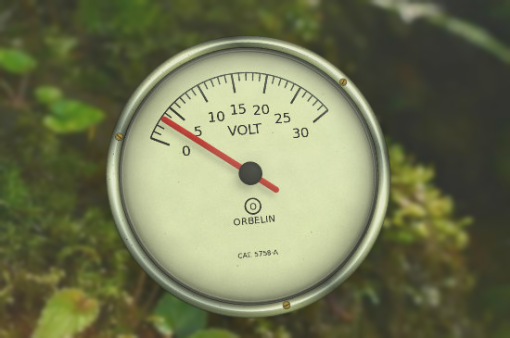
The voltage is 3,V
